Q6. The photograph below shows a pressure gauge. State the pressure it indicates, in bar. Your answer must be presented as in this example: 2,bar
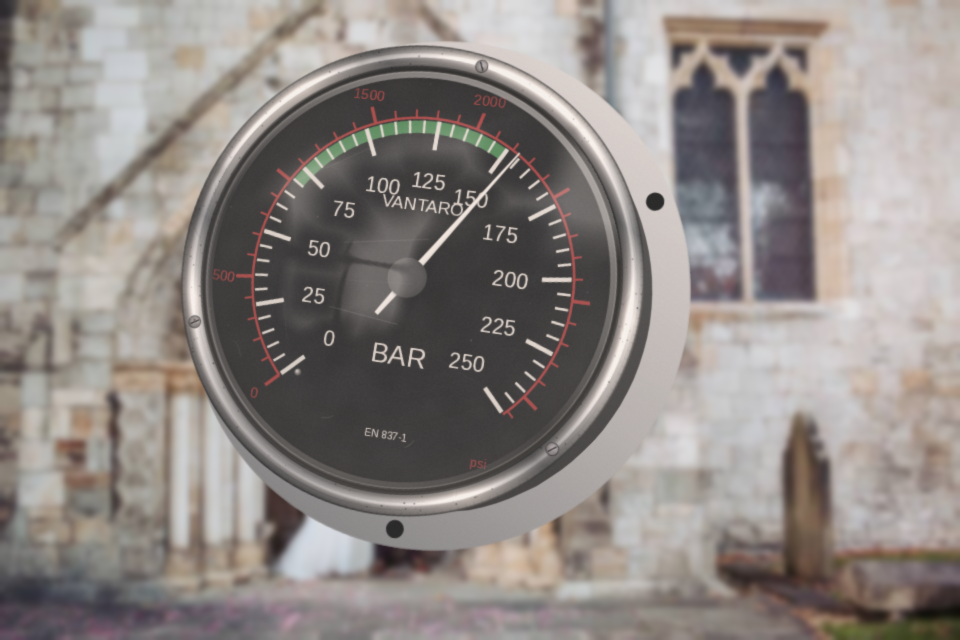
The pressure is 155,bar
